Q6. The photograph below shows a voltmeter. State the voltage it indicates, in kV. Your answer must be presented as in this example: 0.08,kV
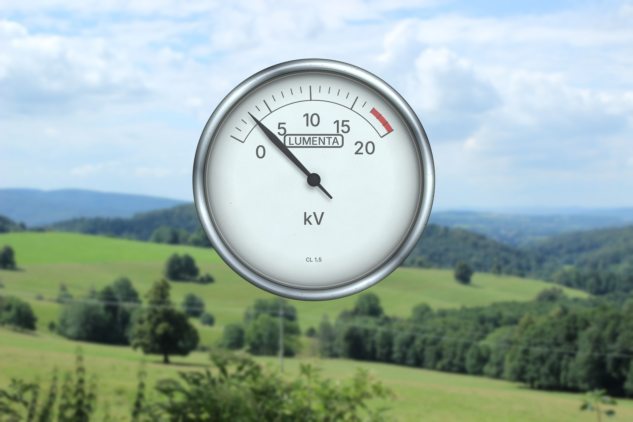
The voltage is 3,kV
